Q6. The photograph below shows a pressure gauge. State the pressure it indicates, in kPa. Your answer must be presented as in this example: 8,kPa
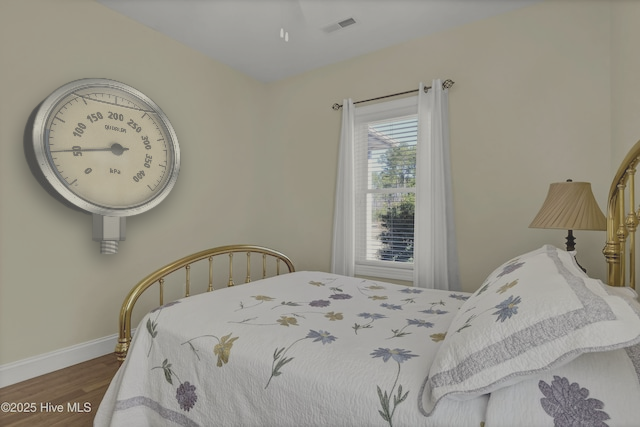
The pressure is 50,kPa
